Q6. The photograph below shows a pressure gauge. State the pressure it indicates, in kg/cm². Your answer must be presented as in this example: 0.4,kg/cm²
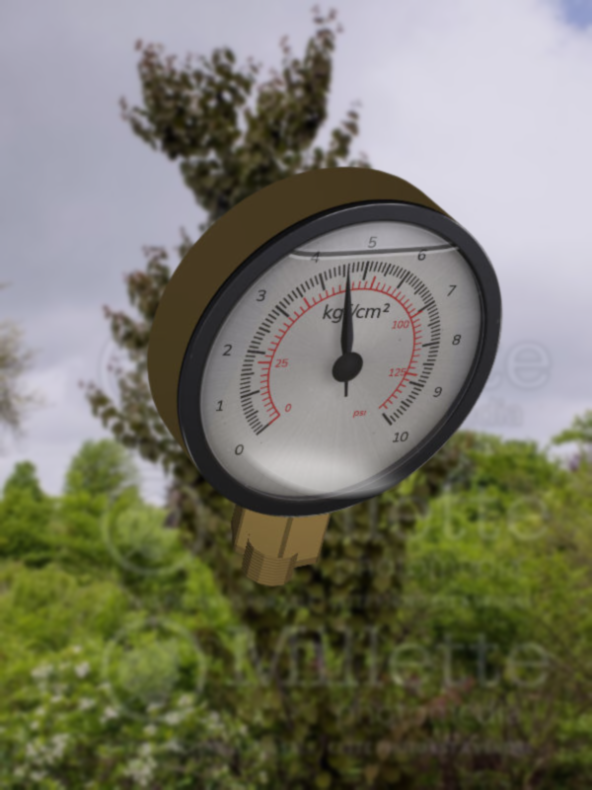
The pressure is 4.5,kg/cm²
